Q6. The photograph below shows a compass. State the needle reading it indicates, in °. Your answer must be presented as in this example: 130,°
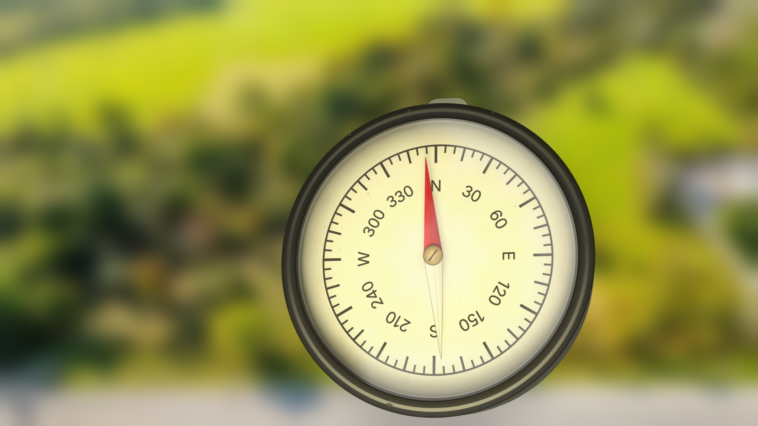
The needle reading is 355,°
